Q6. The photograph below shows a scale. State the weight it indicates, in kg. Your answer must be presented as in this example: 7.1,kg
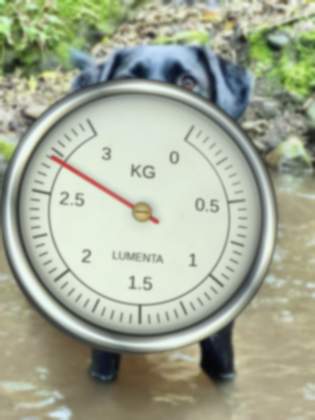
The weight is 2.7,kg
